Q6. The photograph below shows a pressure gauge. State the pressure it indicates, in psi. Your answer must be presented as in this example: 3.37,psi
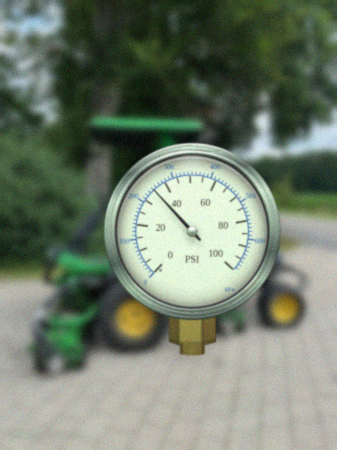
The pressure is 35,psi
